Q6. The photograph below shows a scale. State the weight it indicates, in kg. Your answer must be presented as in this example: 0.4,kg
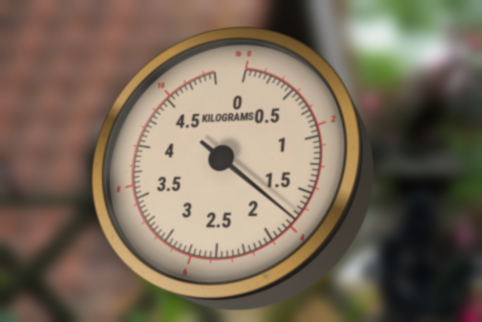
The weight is 1.75,kg
